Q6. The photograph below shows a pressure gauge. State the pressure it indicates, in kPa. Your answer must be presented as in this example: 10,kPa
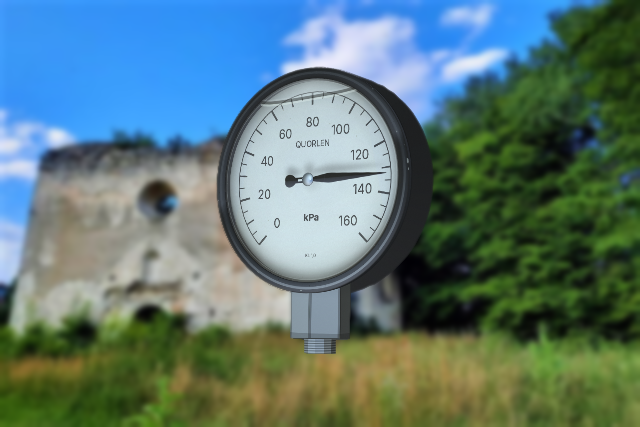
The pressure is 132.5,kPa
